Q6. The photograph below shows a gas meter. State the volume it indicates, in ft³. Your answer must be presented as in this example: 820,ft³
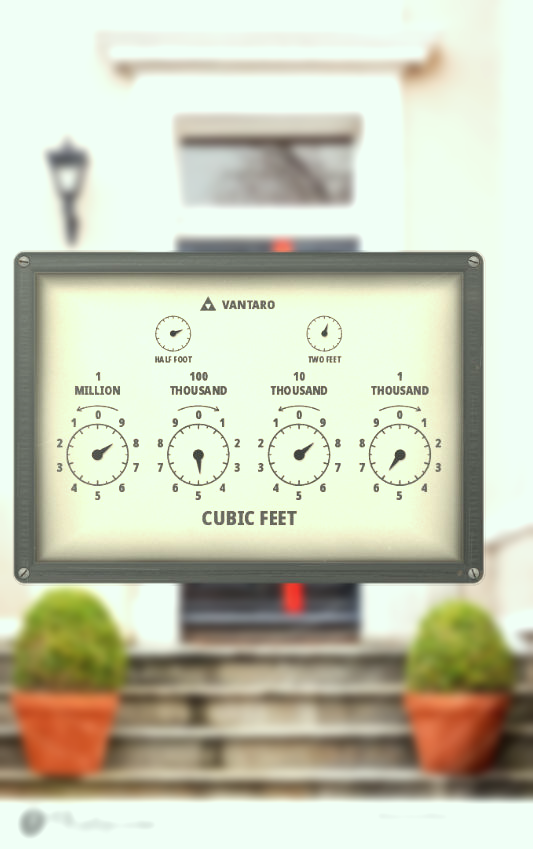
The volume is 848600,ft³
